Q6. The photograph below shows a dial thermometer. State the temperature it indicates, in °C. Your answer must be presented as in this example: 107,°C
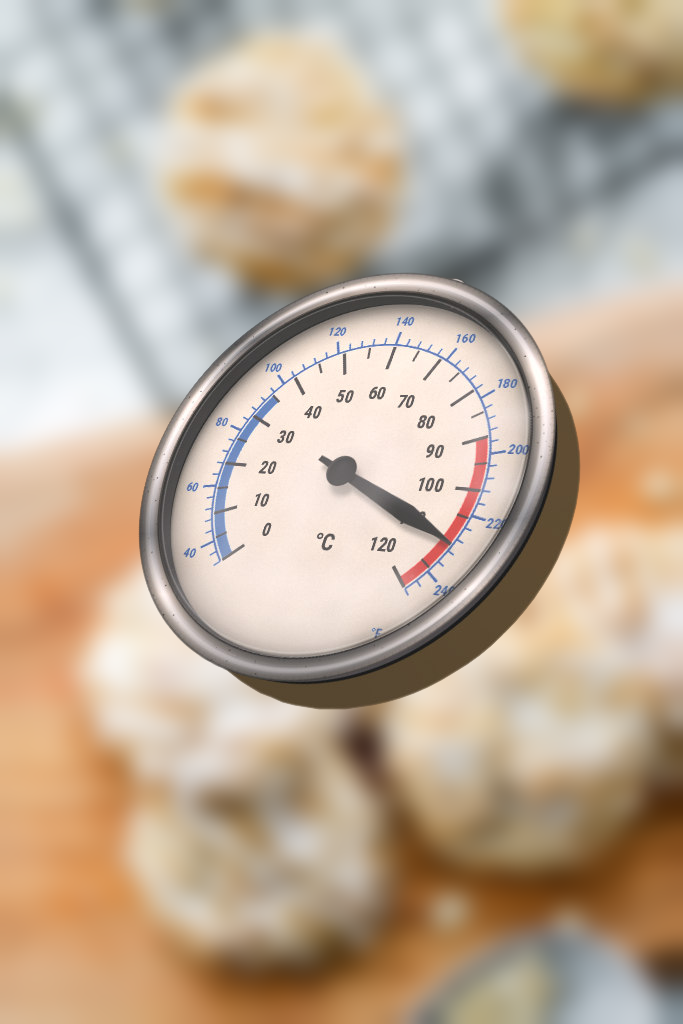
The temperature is 110,°C
